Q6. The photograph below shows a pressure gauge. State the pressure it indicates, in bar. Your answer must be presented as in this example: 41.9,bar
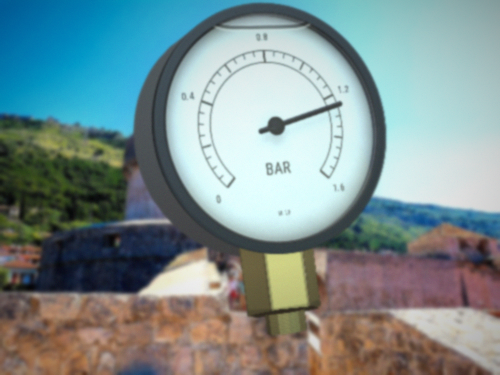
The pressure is 1.25,bar
